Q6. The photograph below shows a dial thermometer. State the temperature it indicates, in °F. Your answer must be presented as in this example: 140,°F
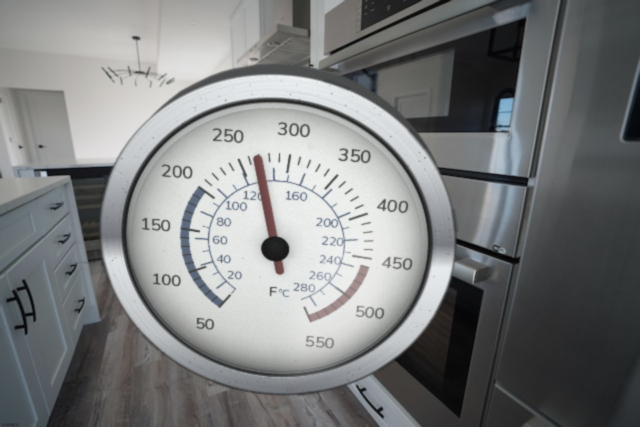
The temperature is 270,°F
